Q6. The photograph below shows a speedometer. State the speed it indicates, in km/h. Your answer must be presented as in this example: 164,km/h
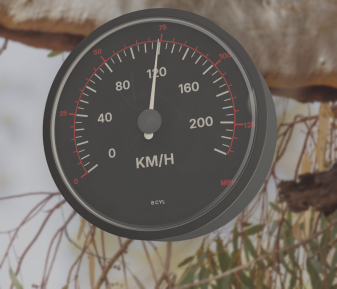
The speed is 120,km/h
